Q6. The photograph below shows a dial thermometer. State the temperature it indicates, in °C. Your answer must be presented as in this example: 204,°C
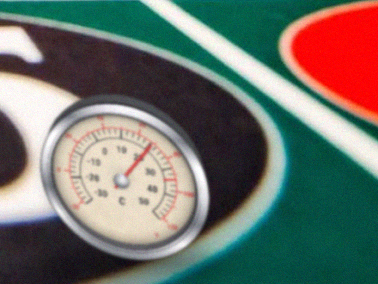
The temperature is 20,°C
